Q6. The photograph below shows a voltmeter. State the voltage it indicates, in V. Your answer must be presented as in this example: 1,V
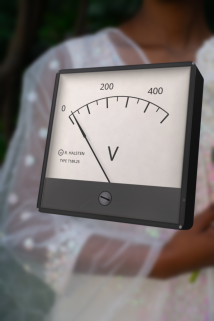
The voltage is 25,V
